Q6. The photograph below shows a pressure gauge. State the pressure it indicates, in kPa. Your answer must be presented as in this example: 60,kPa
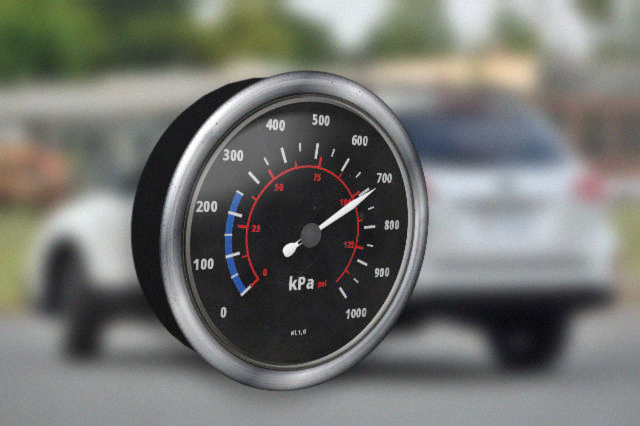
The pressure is 700,kPa
